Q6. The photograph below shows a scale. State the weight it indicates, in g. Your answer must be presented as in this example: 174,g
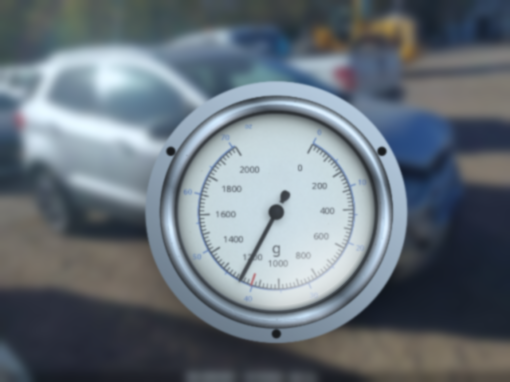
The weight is 1200,g
